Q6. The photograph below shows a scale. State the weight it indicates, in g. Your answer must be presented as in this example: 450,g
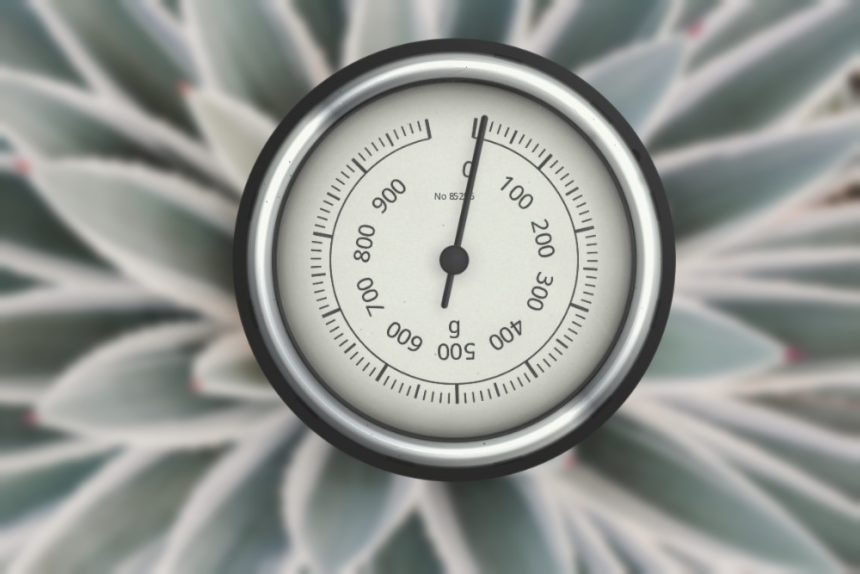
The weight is 10,g
